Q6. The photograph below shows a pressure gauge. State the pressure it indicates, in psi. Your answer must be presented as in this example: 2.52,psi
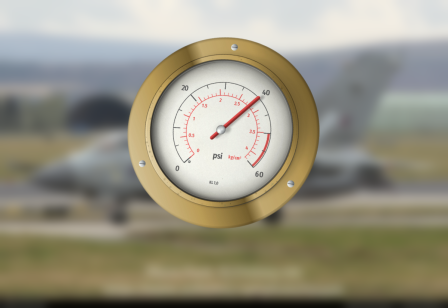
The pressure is 40,psi
